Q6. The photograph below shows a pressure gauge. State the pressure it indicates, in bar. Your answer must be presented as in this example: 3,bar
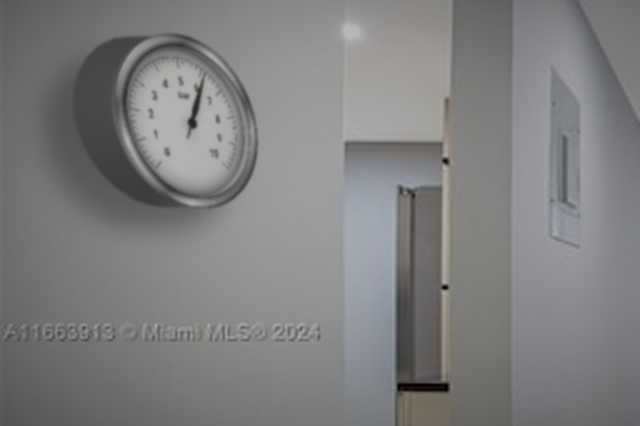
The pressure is 6,bar
